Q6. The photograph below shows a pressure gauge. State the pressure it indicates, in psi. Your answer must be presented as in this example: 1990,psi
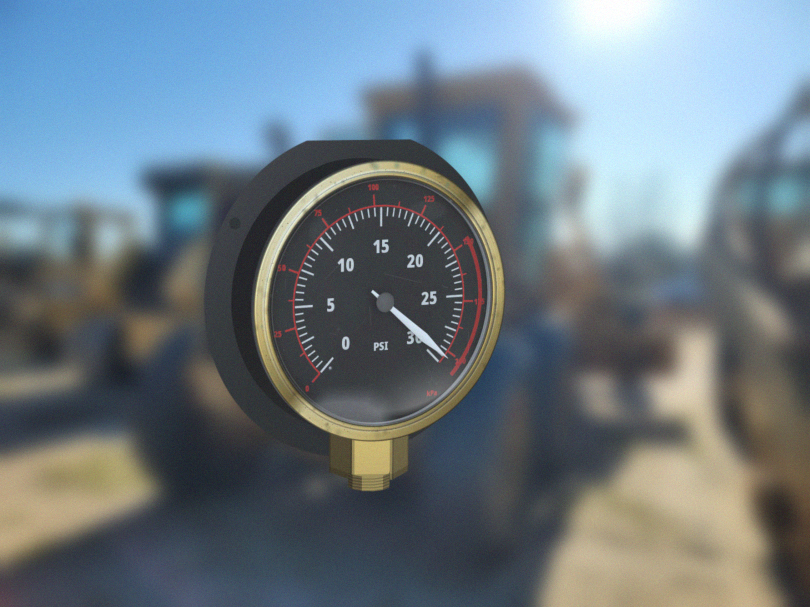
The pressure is 29.5,psi
